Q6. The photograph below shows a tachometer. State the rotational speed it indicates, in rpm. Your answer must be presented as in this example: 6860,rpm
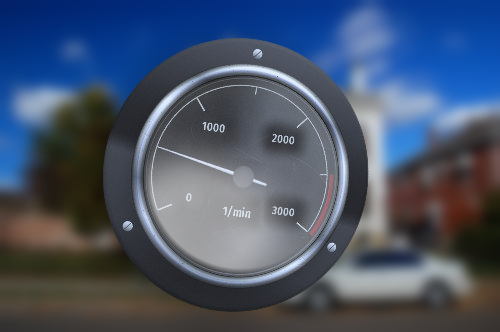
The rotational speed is 500,rpm
